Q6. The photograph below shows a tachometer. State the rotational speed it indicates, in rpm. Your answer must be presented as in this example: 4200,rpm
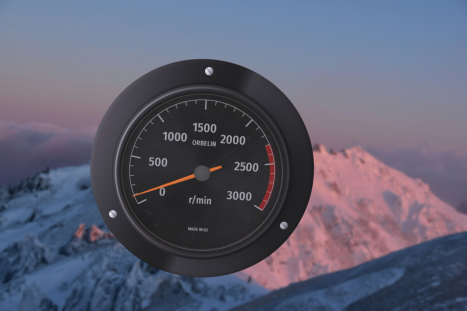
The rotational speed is 100,rpm
